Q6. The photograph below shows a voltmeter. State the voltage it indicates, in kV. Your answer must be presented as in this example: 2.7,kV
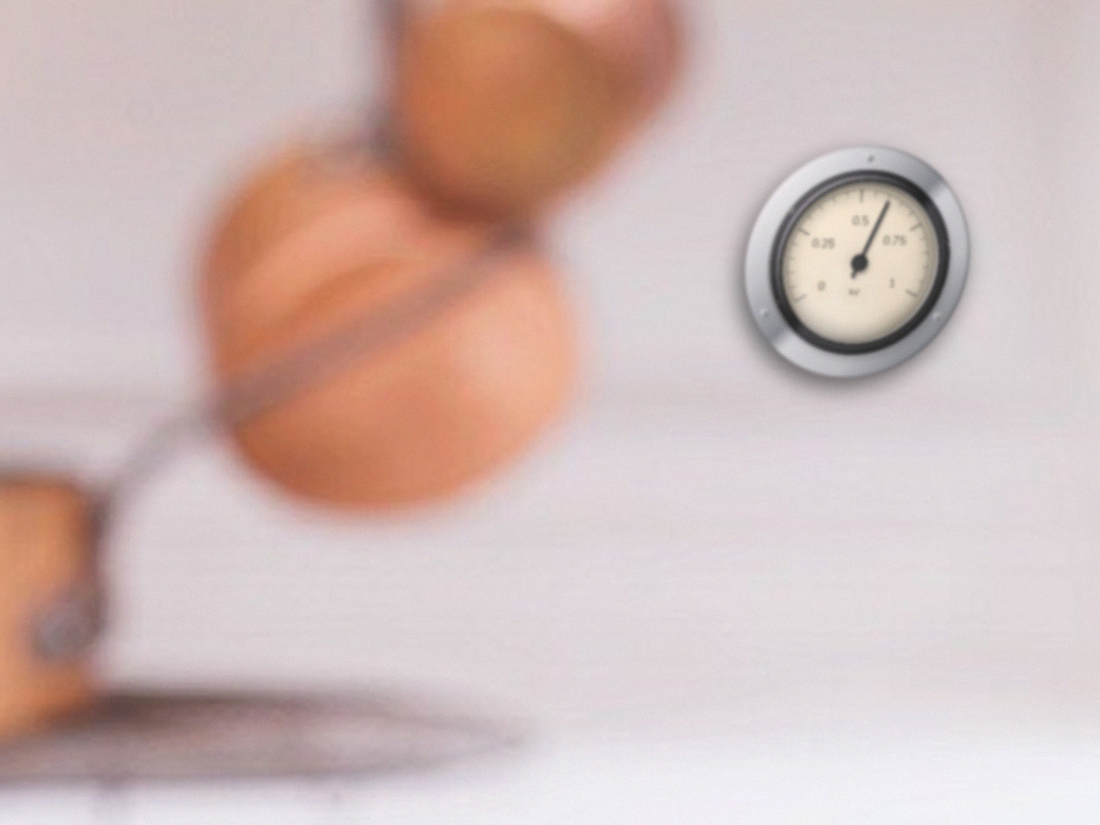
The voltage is 0.6,kV
